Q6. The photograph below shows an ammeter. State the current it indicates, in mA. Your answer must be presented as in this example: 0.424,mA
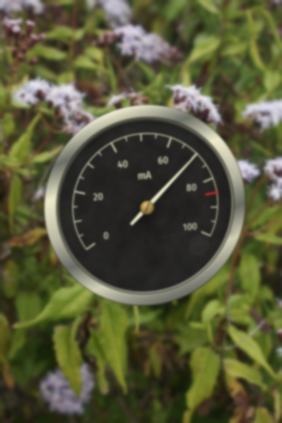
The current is 70,mA
